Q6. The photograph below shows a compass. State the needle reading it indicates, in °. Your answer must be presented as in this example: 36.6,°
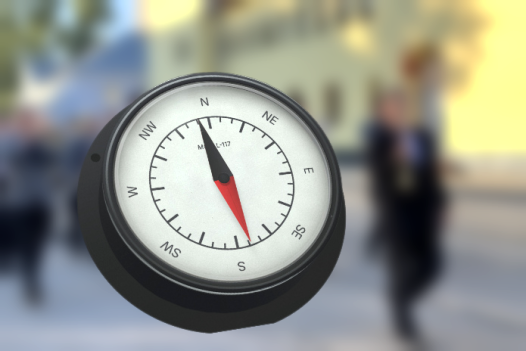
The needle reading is 170,°
